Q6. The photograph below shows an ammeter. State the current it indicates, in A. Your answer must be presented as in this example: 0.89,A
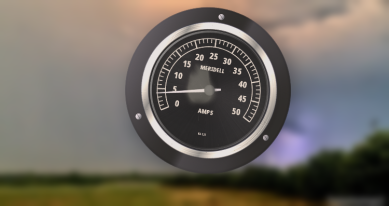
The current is 4,A
